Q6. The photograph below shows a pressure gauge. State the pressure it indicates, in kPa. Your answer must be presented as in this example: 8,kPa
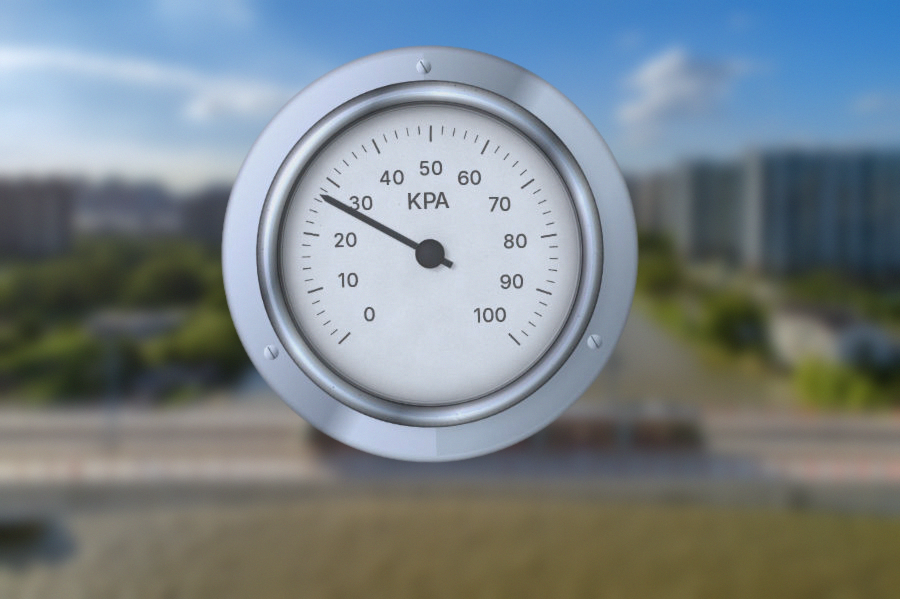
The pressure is 27,kPa
